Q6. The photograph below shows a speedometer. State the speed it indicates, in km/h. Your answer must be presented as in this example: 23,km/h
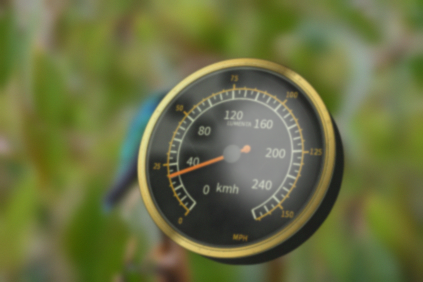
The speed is 30,km/h
